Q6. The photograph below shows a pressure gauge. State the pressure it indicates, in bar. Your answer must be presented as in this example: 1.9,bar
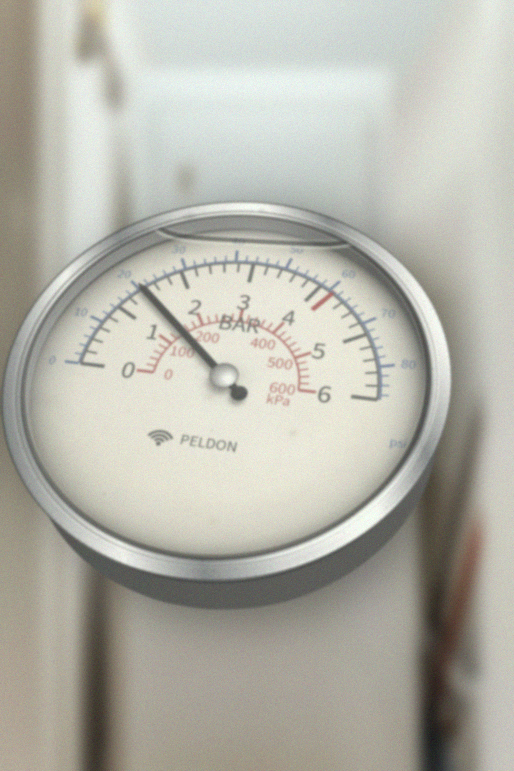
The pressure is 1.4,bar
